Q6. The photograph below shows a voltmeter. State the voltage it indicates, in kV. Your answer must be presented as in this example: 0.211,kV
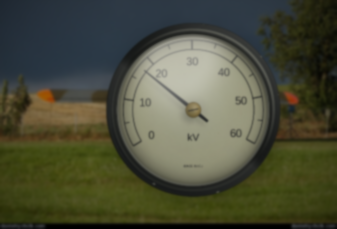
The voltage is 17.5,kV
